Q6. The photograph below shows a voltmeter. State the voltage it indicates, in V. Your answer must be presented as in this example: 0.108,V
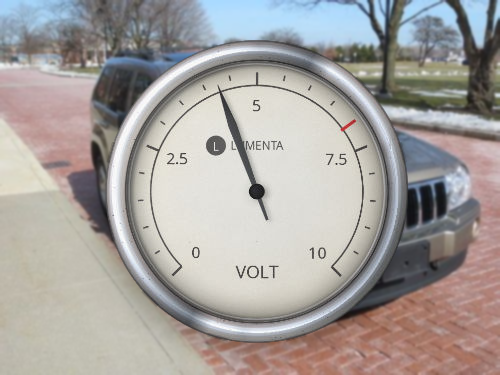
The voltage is 4.25,V
